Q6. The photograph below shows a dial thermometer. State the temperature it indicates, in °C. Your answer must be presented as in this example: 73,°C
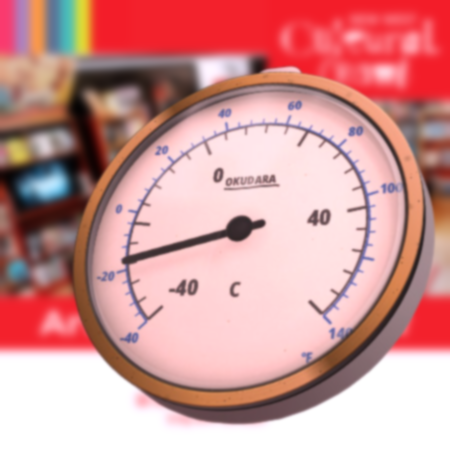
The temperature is -28,°C
